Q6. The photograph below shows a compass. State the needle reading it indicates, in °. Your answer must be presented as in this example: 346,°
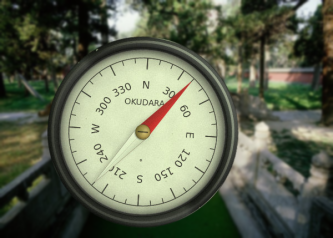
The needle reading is 40,°
